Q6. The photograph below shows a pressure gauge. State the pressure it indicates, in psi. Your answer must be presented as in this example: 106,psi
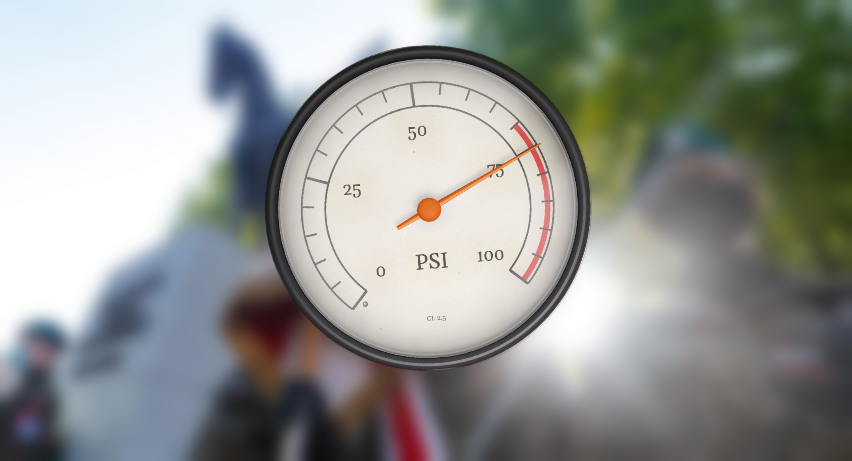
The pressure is 75,psi
